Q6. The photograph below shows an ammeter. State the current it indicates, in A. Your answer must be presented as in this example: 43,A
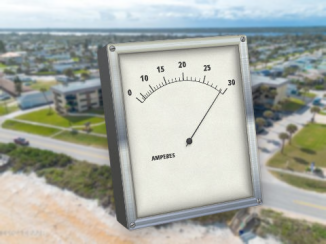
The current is 29,A
